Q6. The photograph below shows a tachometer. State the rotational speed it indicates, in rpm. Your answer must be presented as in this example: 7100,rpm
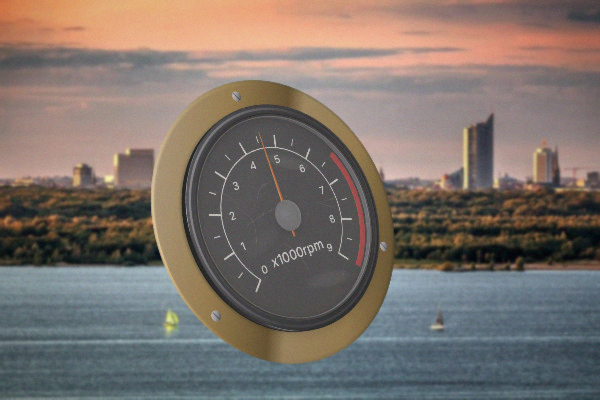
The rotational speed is 4500,rpm
